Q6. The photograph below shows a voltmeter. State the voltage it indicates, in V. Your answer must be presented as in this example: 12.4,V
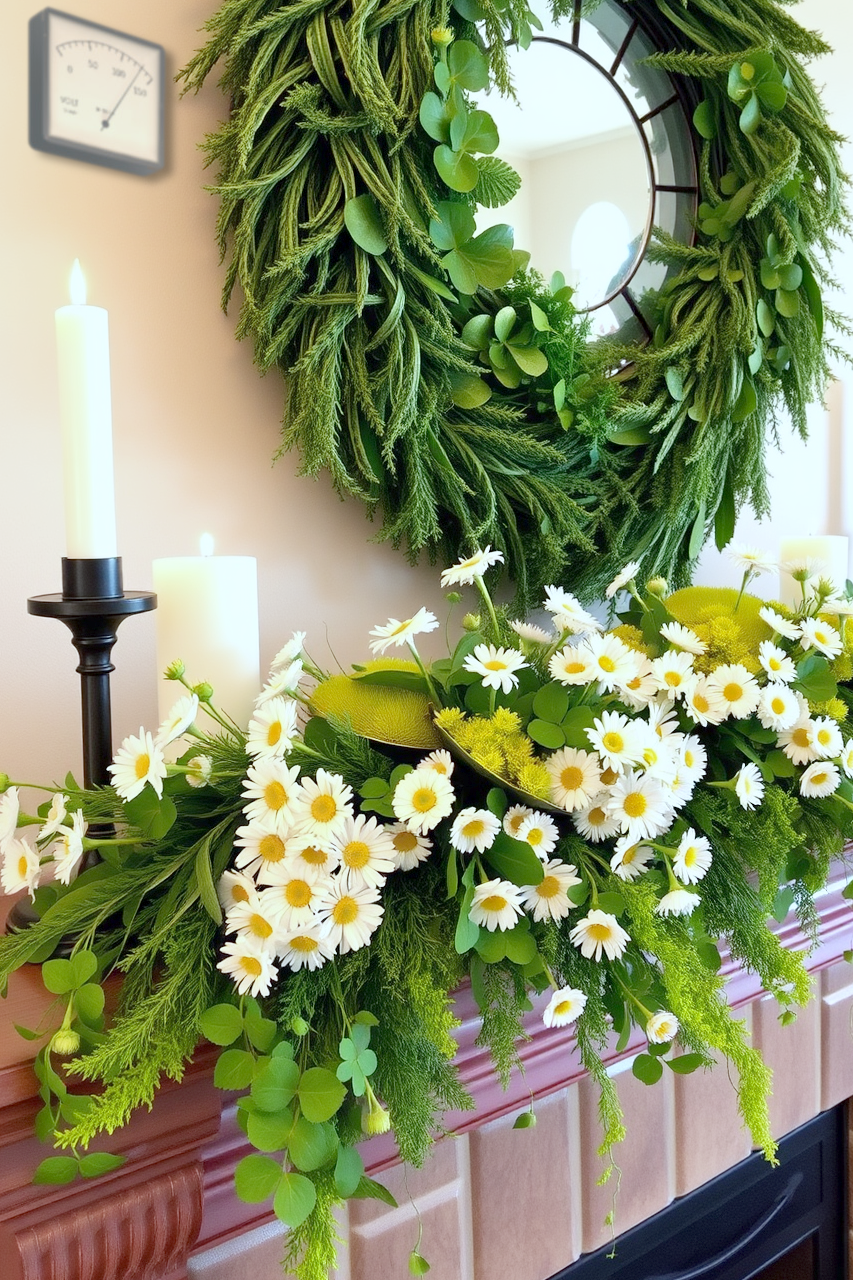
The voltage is 130,V
